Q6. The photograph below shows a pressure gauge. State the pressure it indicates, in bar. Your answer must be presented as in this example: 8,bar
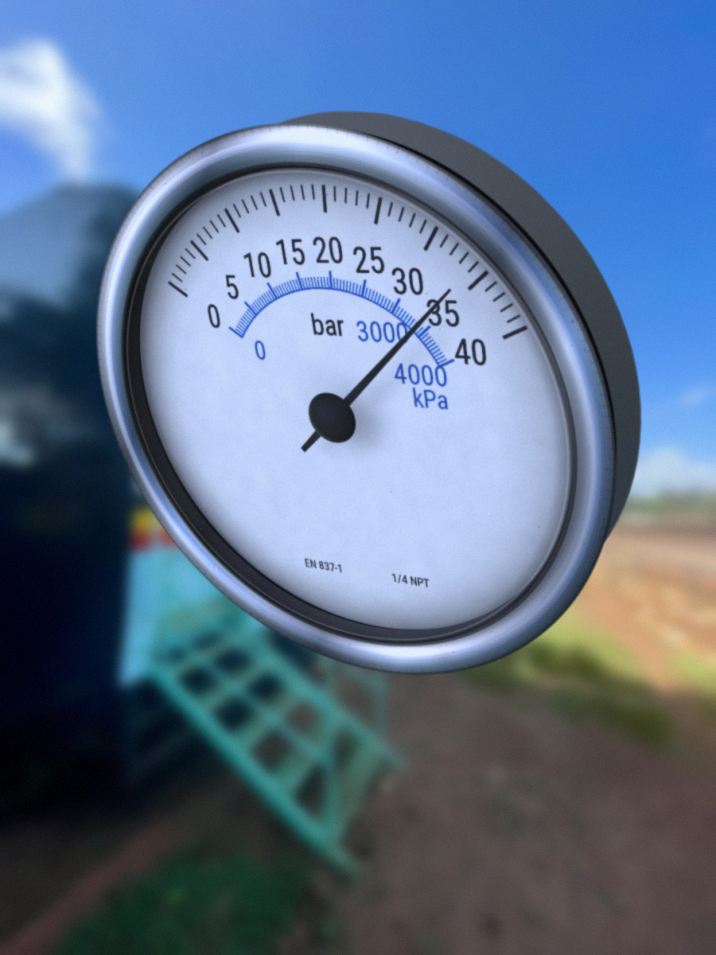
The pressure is 34,bar
